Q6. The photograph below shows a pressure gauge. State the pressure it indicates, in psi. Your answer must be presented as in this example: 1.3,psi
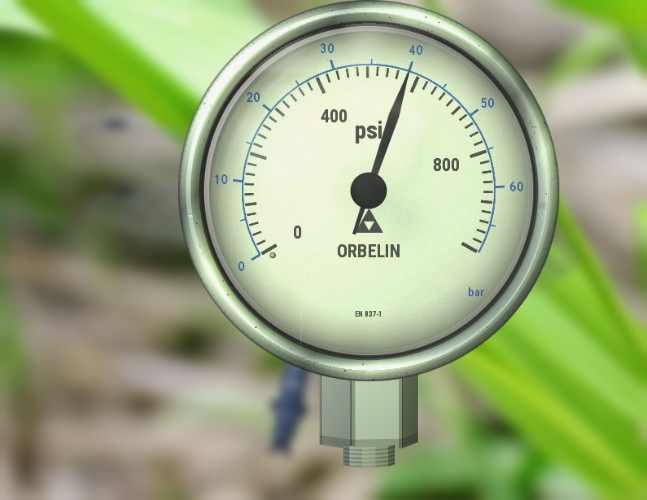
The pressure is 580,psi
